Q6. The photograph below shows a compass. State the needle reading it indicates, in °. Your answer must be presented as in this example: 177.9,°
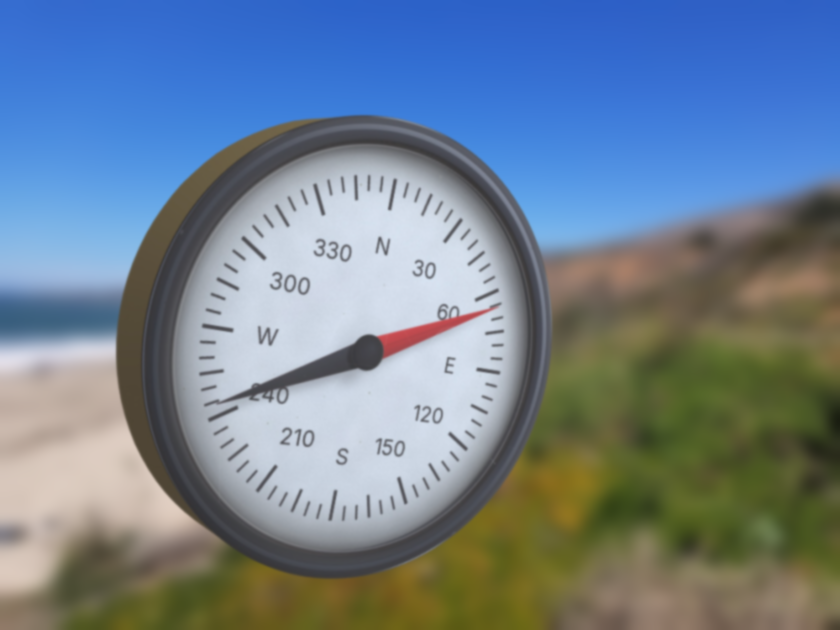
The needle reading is 65,°
